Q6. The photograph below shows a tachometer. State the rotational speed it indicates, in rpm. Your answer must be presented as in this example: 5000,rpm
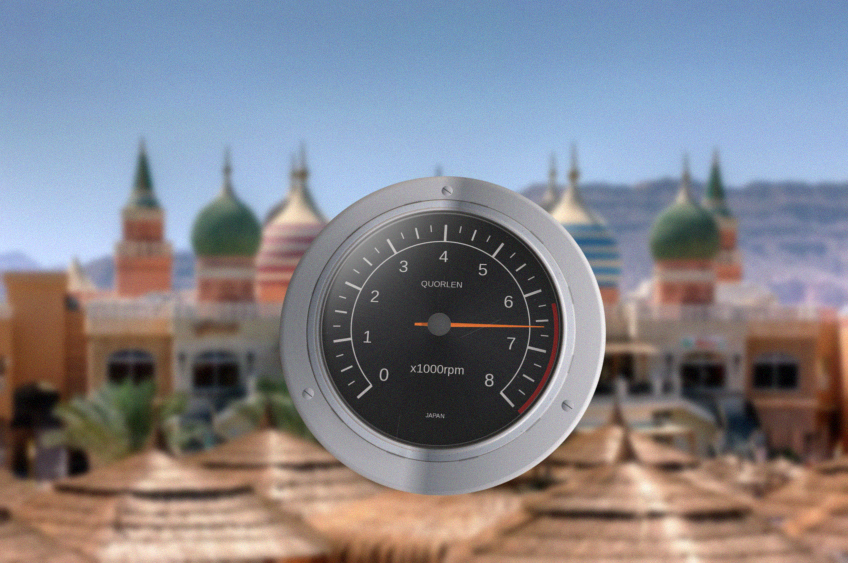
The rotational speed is 6625,rpm
